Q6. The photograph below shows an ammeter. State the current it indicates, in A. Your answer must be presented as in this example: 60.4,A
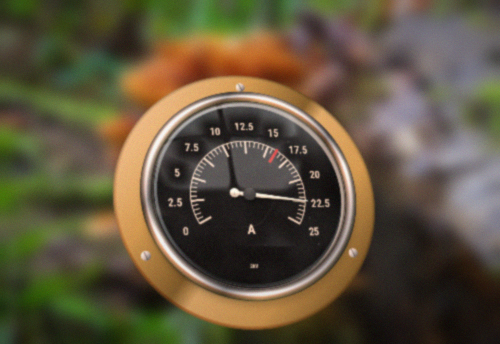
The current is 22.5,A
